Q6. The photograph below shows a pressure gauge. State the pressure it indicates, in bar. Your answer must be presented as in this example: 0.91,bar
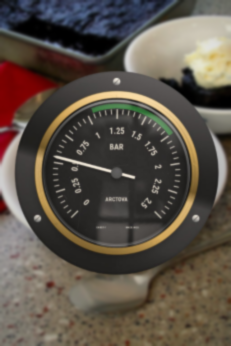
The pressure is 0.55,bar
